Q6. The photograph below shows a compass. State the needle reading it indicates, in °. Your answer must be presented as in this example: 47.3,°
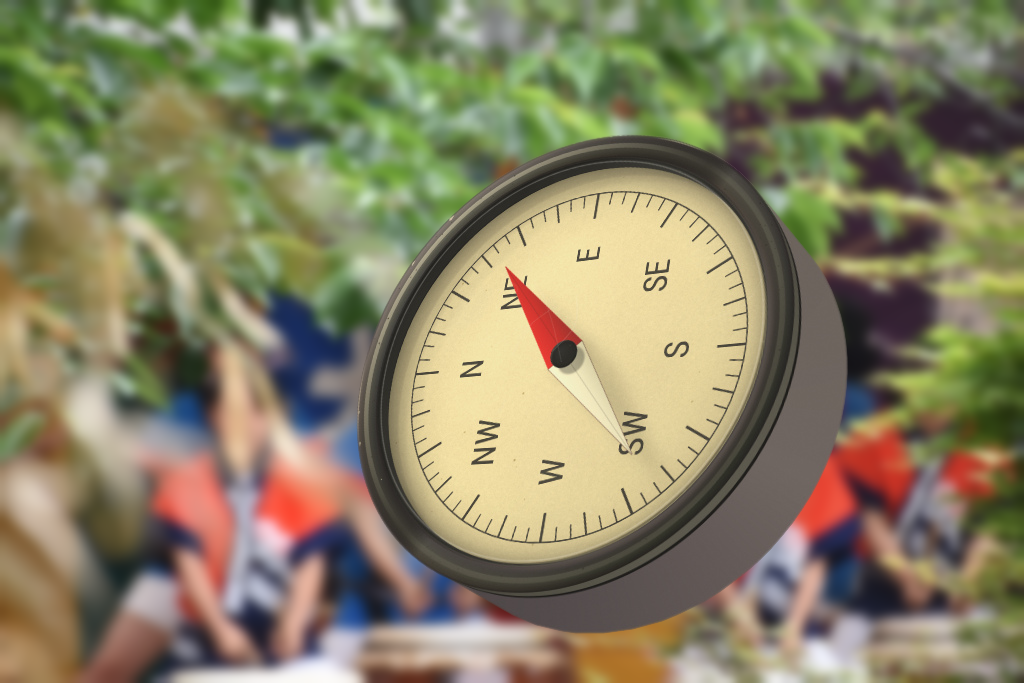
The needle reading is 50,°
